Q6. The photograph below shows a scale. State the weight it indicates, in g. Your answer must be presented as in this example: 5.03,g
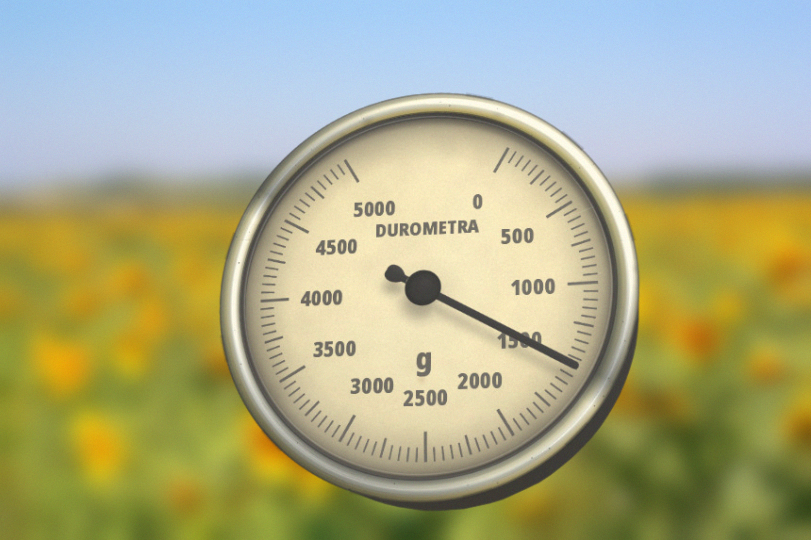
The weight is 1500,g
